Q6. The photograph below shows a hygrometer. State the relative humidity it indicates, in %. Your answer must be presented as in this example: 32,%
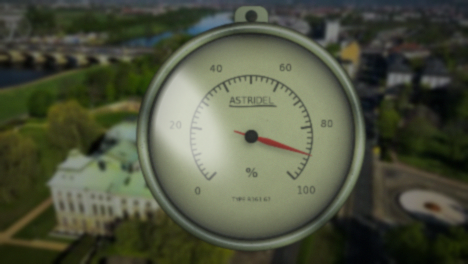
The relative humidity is 90,%
